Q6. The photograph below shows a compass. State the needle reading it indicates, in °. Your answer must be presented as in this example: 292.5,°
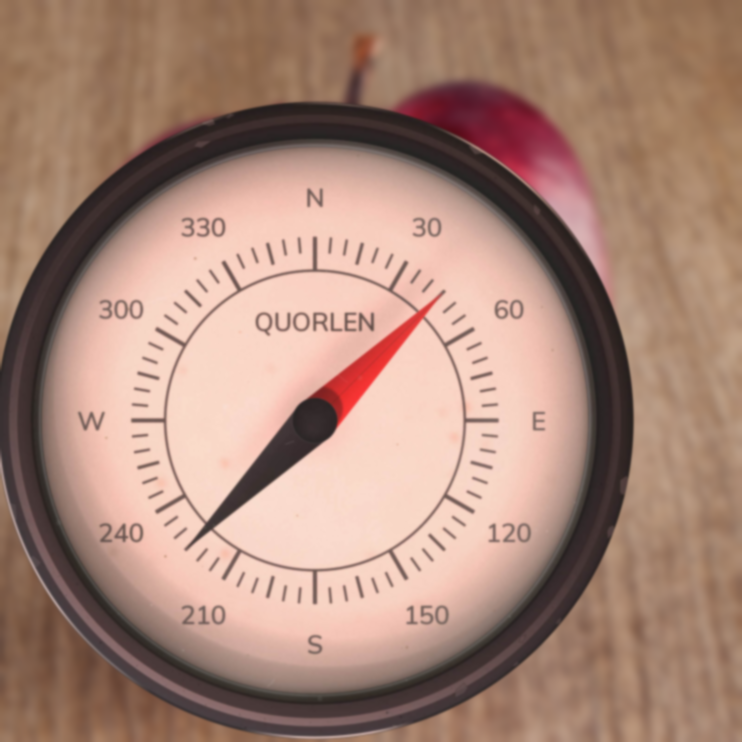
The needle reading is 45,°
